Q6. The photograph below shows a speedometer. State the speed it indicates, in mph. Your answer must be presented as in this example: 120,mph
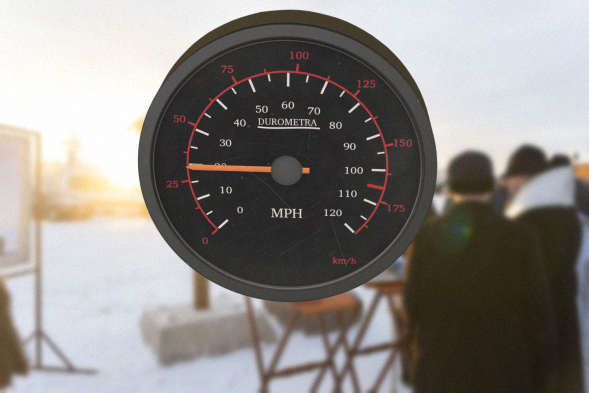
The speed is 20,mph
